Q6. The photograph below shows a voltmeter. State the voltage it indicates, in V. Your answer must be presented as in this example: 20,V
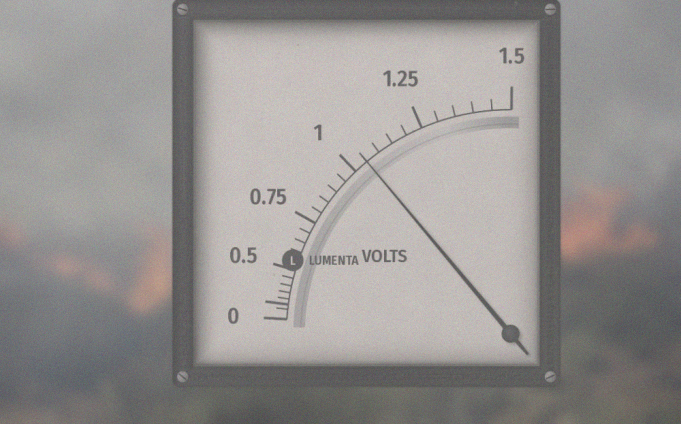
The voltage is 1.05,V
